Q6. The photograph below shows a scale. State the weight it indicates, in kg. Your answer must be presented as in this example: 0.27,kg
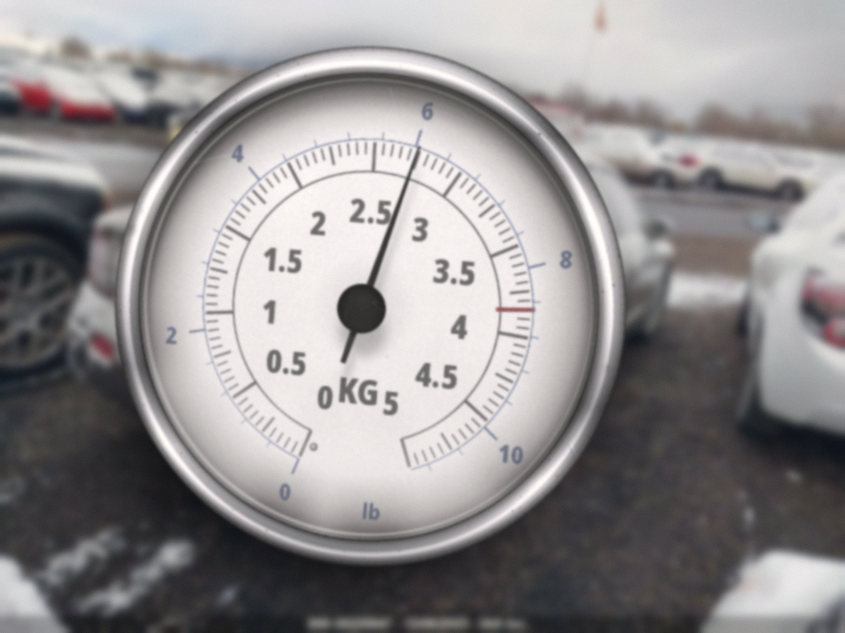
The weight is 2.75,kg
